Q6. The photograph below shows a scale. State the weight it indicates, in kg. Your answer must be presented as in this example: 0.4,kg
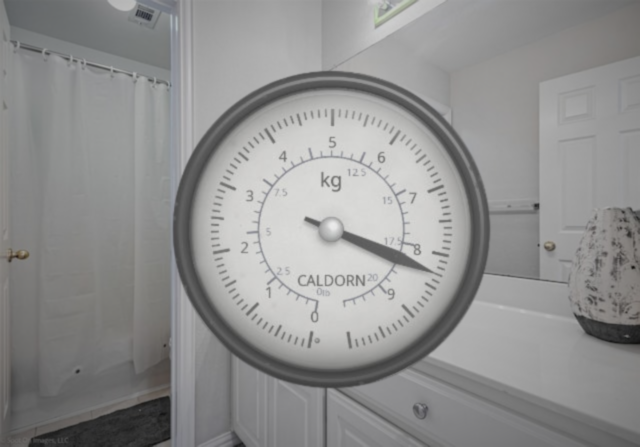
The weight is 8.3,kg
